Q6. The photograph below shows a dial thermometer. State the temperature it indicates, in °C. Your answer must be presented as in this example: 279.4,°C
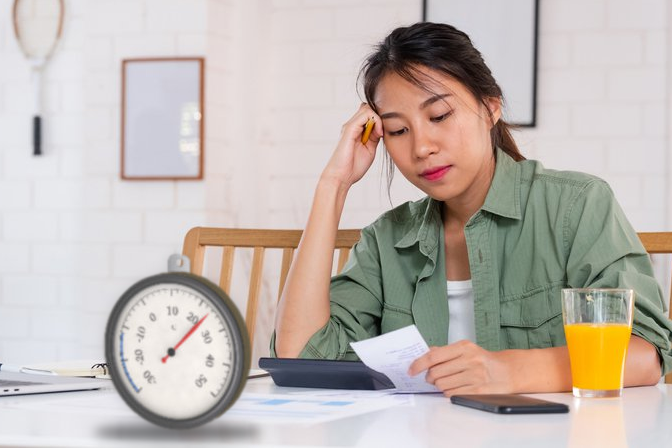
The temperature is 24,°C
